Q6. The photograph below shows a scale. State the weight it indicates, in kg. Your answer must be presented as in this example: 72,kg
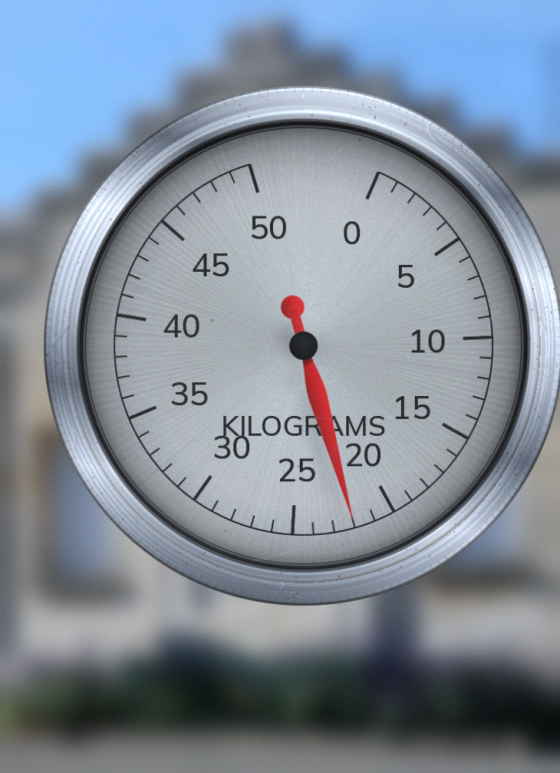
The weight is 22,kg
